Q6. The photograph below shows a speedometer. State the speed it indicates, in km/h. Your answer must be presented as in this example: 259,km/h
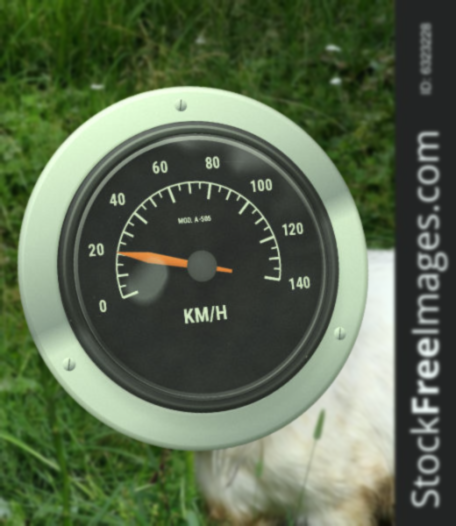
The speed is 20,km/h
